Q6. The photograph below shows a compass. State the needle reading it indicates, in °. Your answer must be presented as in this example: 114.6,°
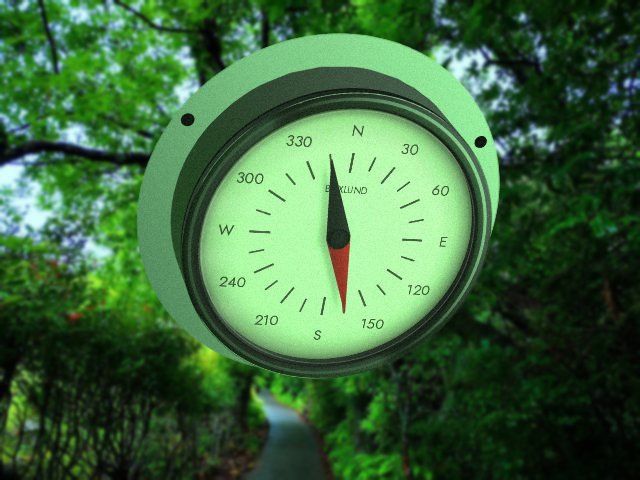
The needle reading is 165,°
